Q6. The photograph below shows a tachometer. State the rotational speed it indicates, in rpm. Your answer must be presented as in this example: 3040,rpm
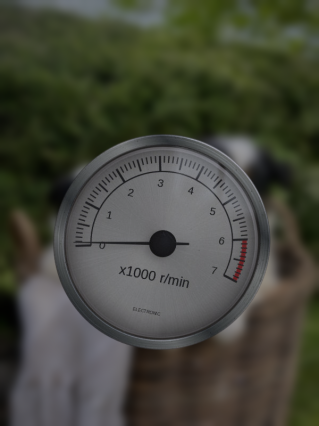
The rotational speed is 100,rpm
